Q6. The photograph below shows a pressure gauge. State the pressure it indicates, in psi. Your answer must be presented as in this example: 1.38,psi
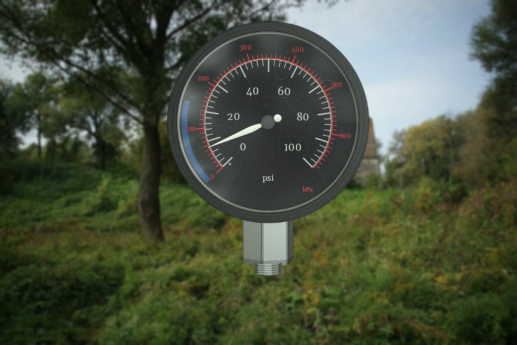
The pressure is 8,psi
